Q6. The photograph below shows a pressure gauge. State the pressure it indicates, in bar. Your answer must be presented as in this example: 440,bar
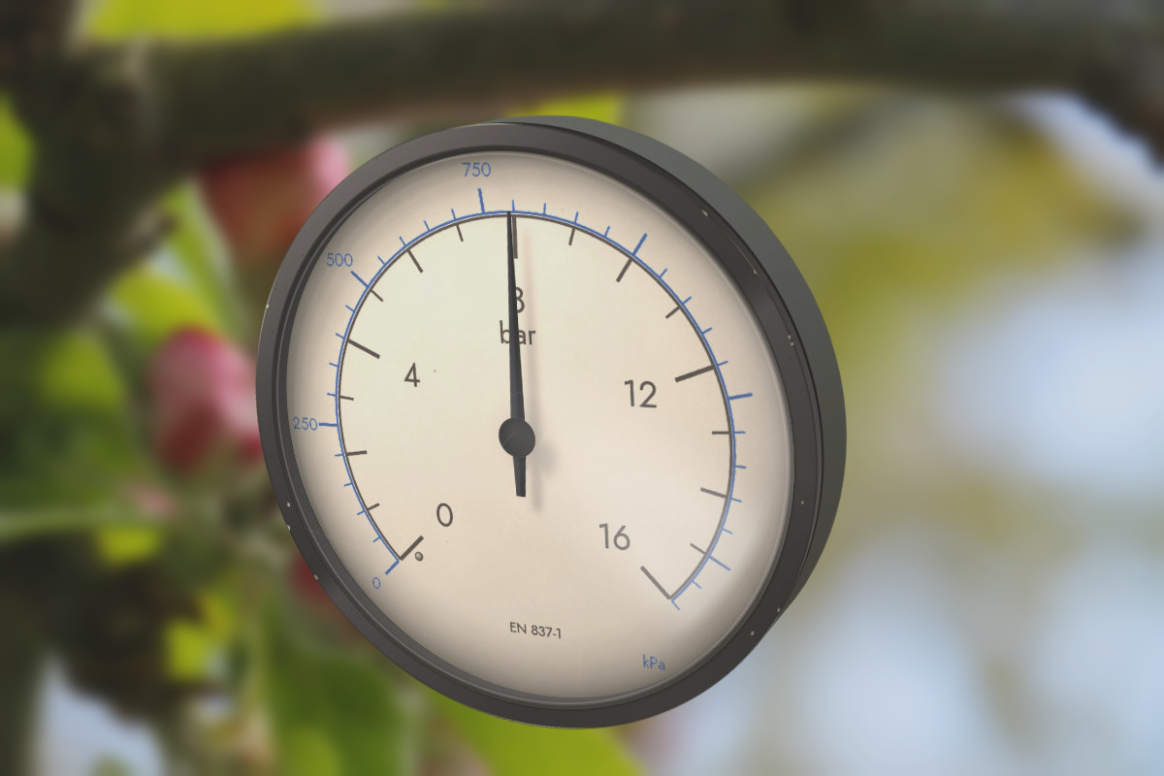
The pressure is 8,bar
